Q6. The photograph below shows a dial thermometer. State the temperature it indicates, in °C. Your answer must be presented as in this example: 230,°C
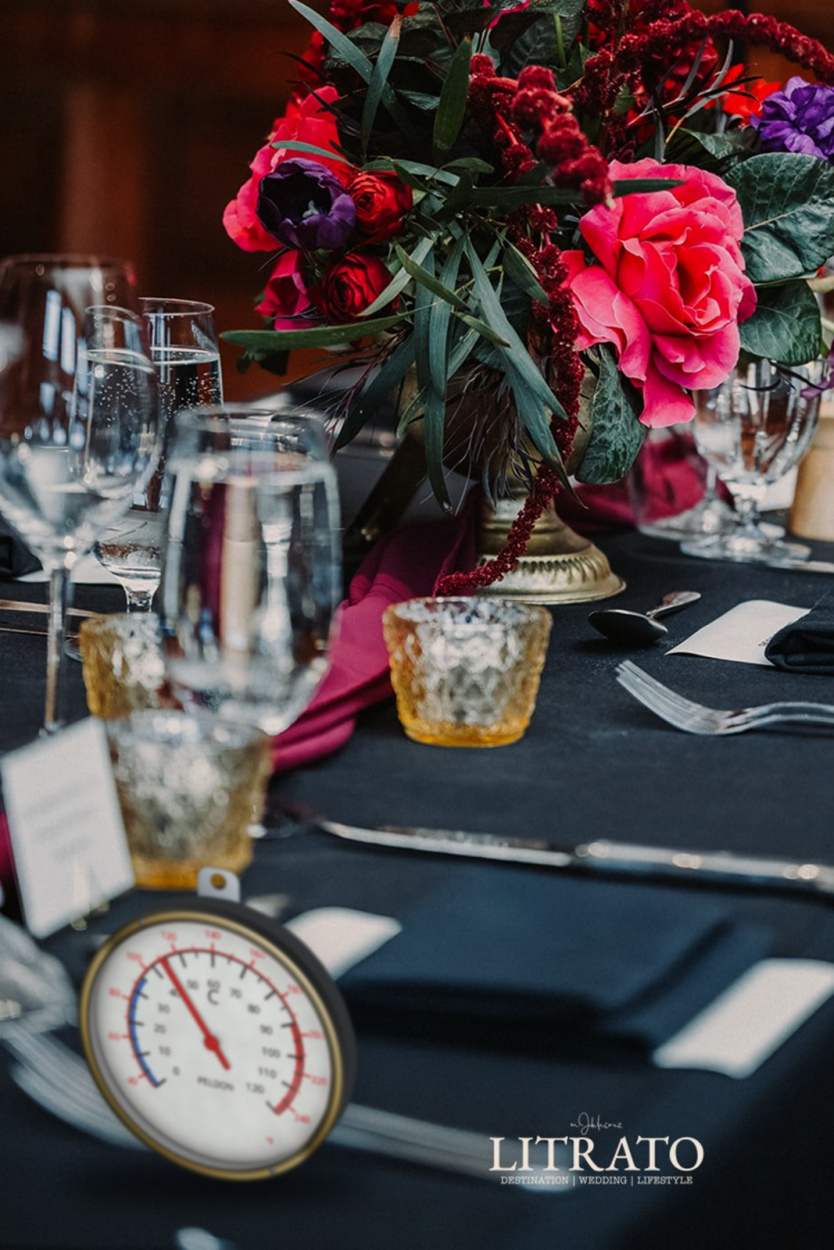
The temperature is 45,°C
